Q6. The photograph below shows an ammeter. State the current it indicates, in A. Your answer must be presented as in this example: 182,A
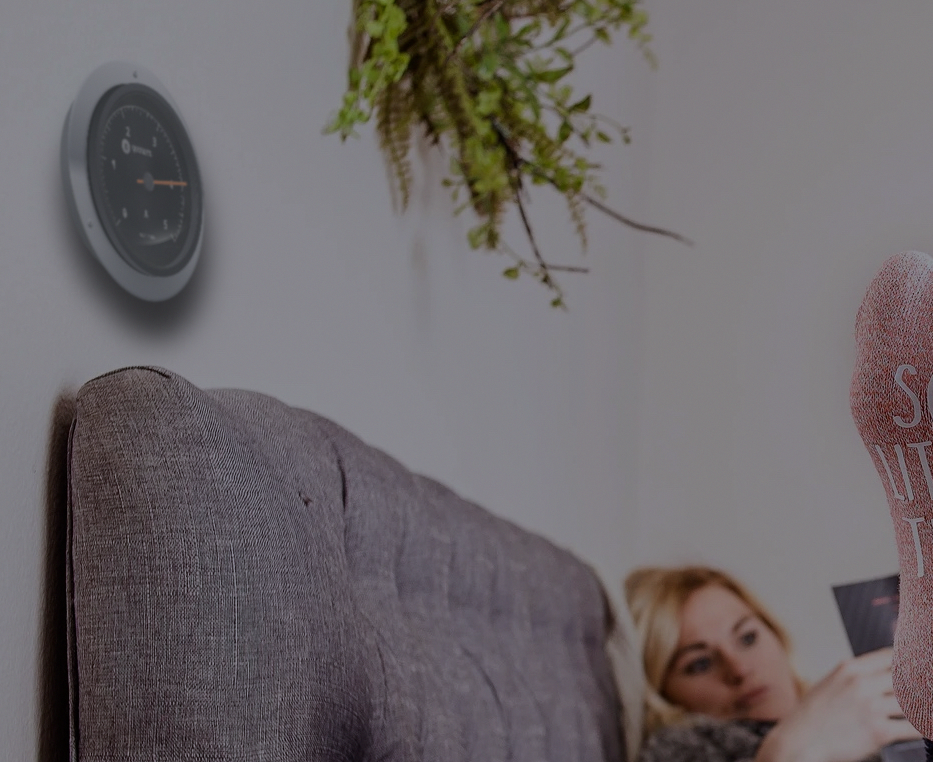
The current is 4,A
